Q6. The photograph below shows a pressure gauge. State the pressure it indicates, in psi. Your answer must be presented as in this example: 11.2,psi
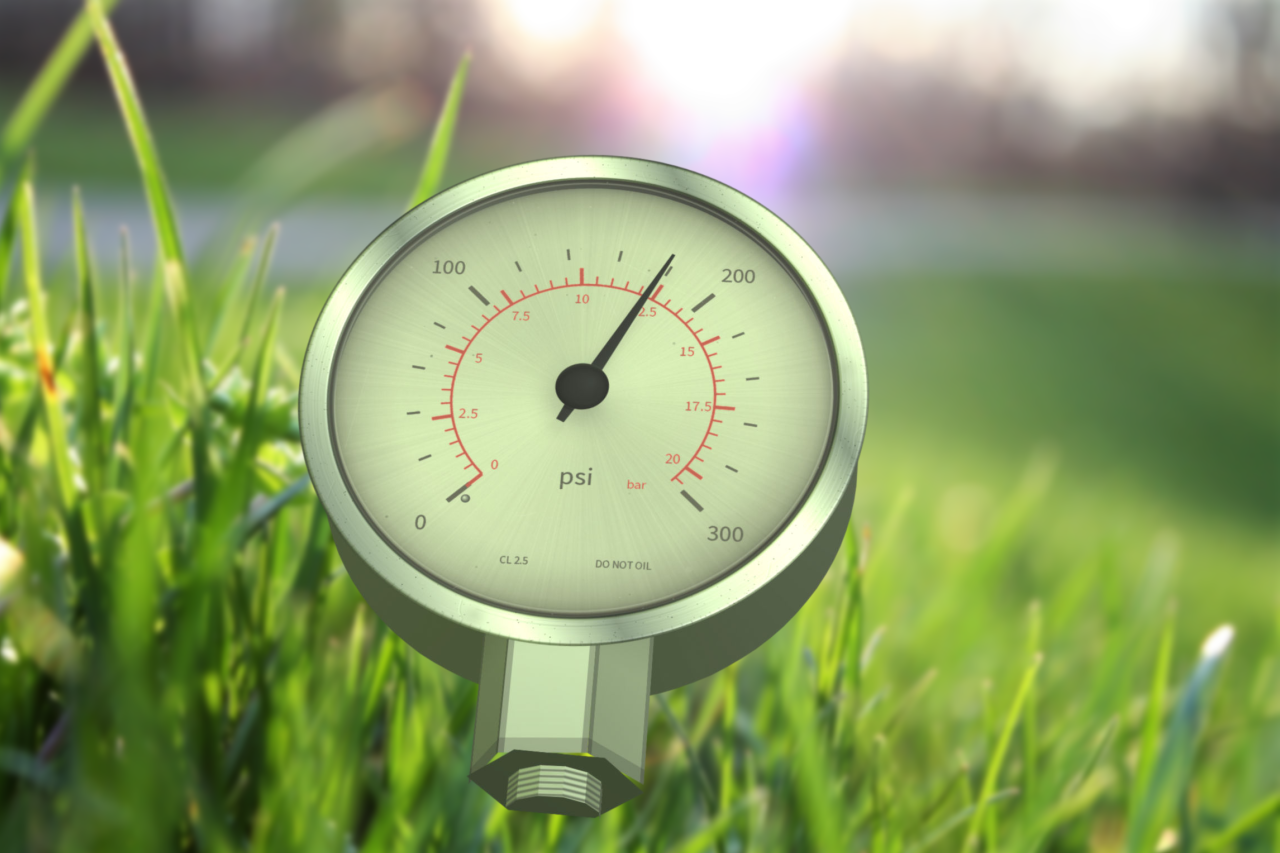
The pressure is 180,psi
